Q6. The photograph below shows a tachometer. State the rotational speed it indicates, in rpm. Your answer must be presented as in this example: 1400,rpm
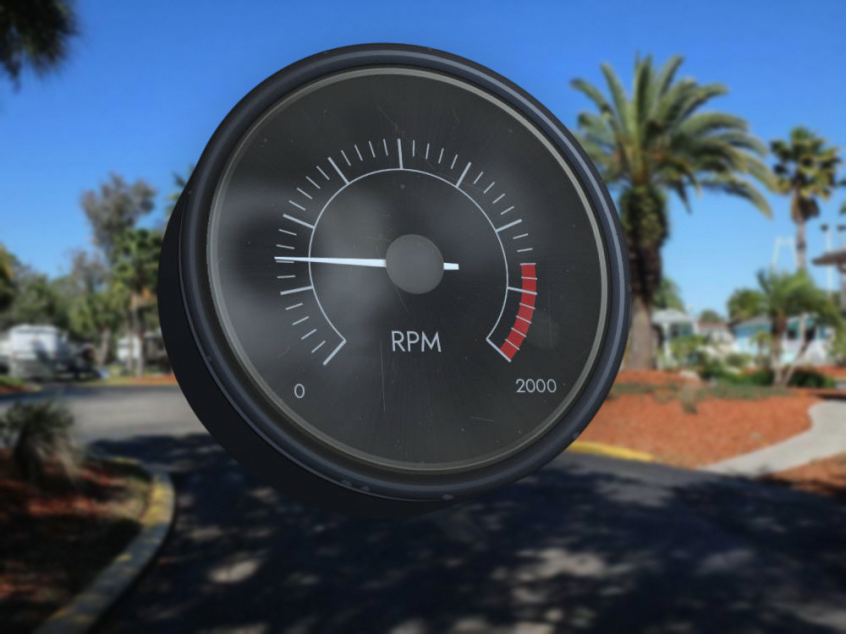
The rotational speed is 350,rpm
